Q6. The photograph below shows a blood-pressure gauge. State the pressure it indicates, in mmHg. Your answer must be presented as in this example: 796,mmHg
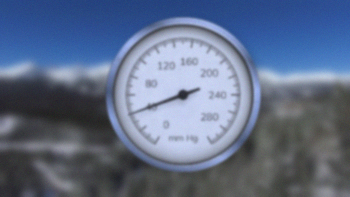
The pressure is 40,mmHg
